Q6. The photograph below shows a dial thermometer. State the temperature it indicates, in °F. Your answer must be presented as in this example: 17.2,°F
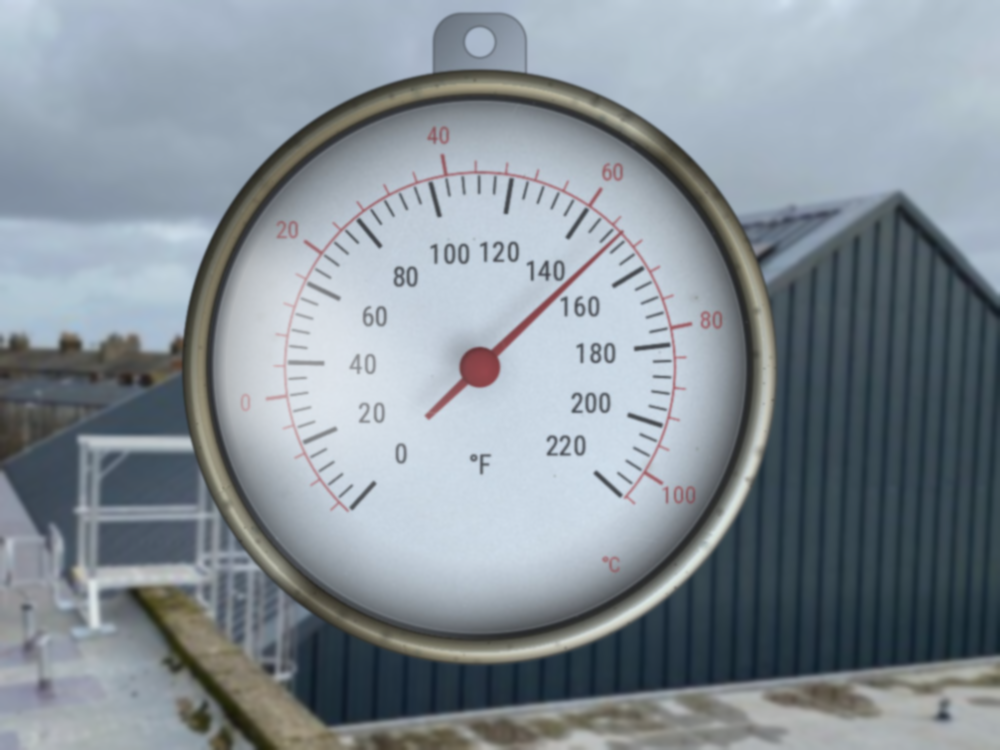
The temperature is 150,°F
